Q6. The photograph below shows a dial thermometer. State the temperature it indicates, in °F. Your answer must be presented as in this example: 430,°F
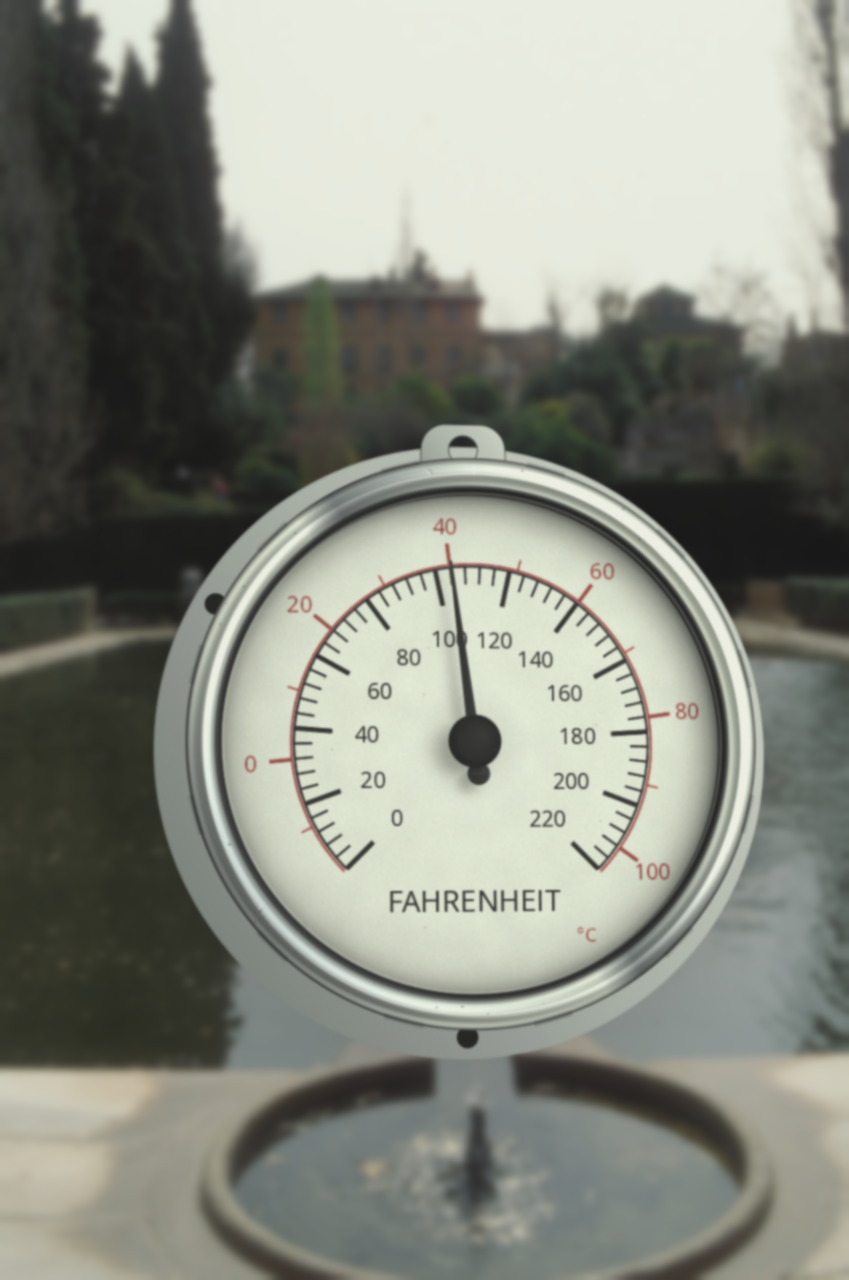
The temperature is 104,°F
